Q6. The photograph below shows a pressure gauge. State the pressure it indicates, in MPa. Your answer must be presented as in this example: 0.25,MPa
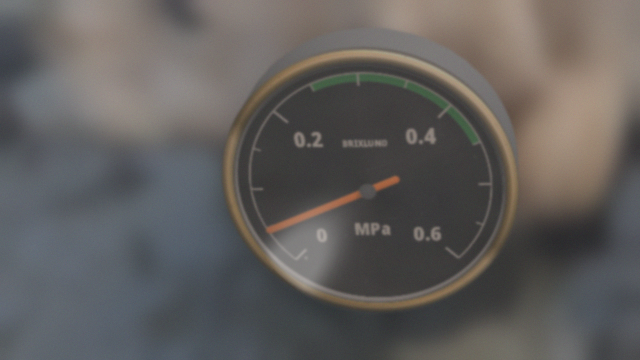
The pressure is 0.05,MPa
